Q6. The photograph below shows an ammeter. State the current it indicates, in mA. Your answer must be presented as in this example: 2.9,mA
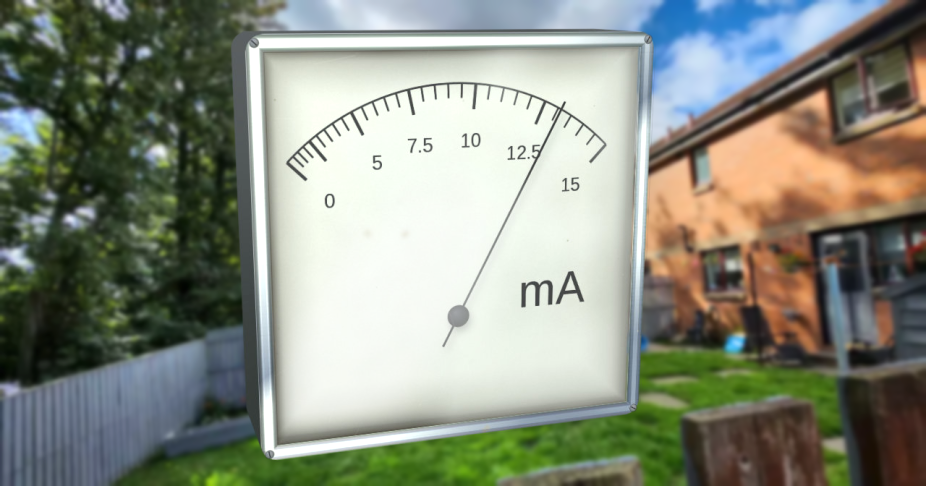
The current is 13,mA
